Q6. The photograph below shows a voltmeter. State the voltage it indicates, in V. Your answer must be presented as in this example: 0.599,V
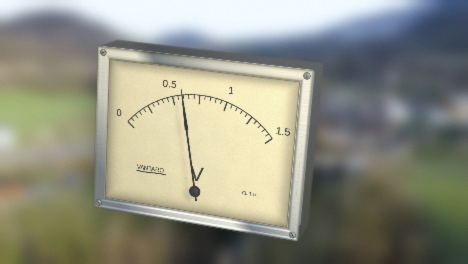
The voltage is 0.6,V
